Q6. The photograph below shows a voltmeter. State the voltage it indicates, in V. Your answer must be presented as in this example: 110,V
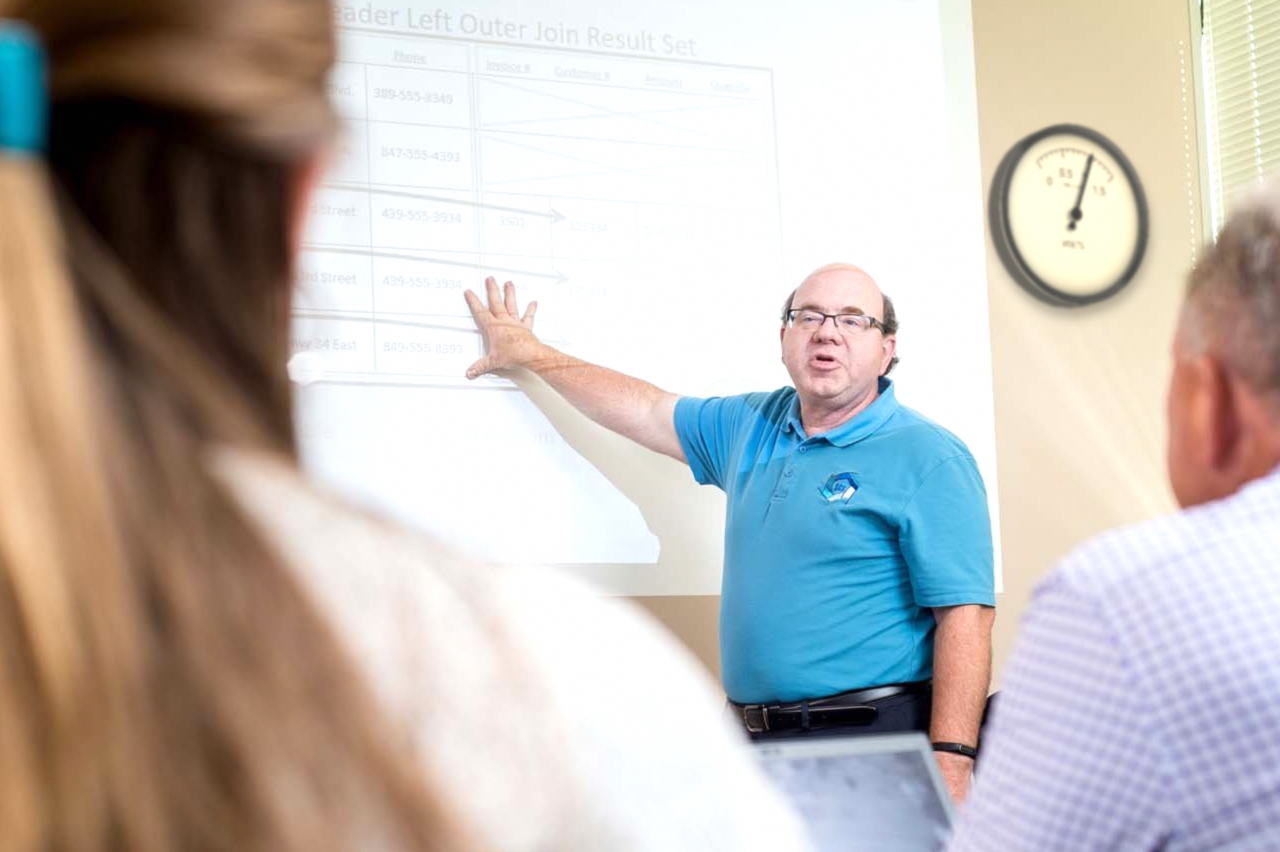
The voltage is 1,V
